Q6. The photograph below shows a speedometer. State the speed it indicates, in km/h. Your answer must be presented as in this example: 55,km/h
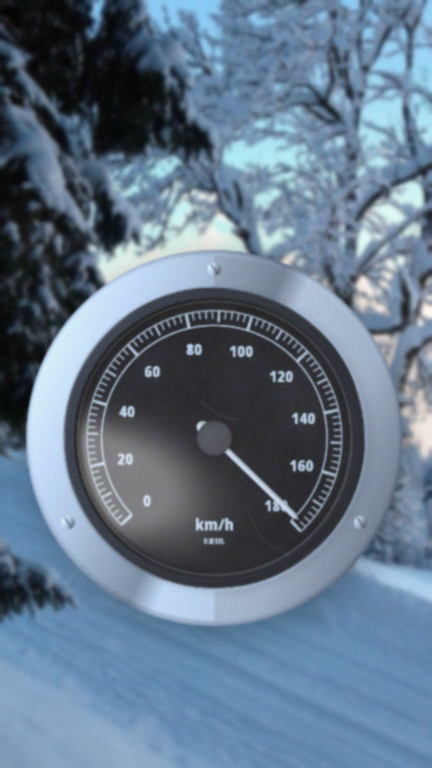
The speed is 178,km/h
